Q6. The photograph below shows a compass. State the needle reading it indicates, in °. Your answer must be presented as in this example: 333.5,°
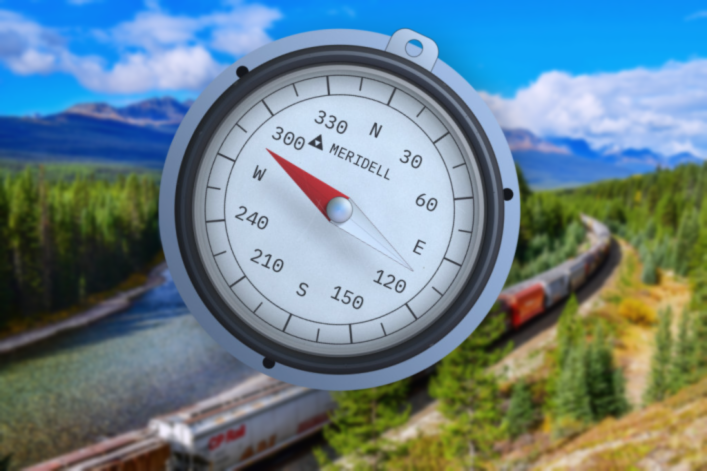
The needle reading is 285,°
